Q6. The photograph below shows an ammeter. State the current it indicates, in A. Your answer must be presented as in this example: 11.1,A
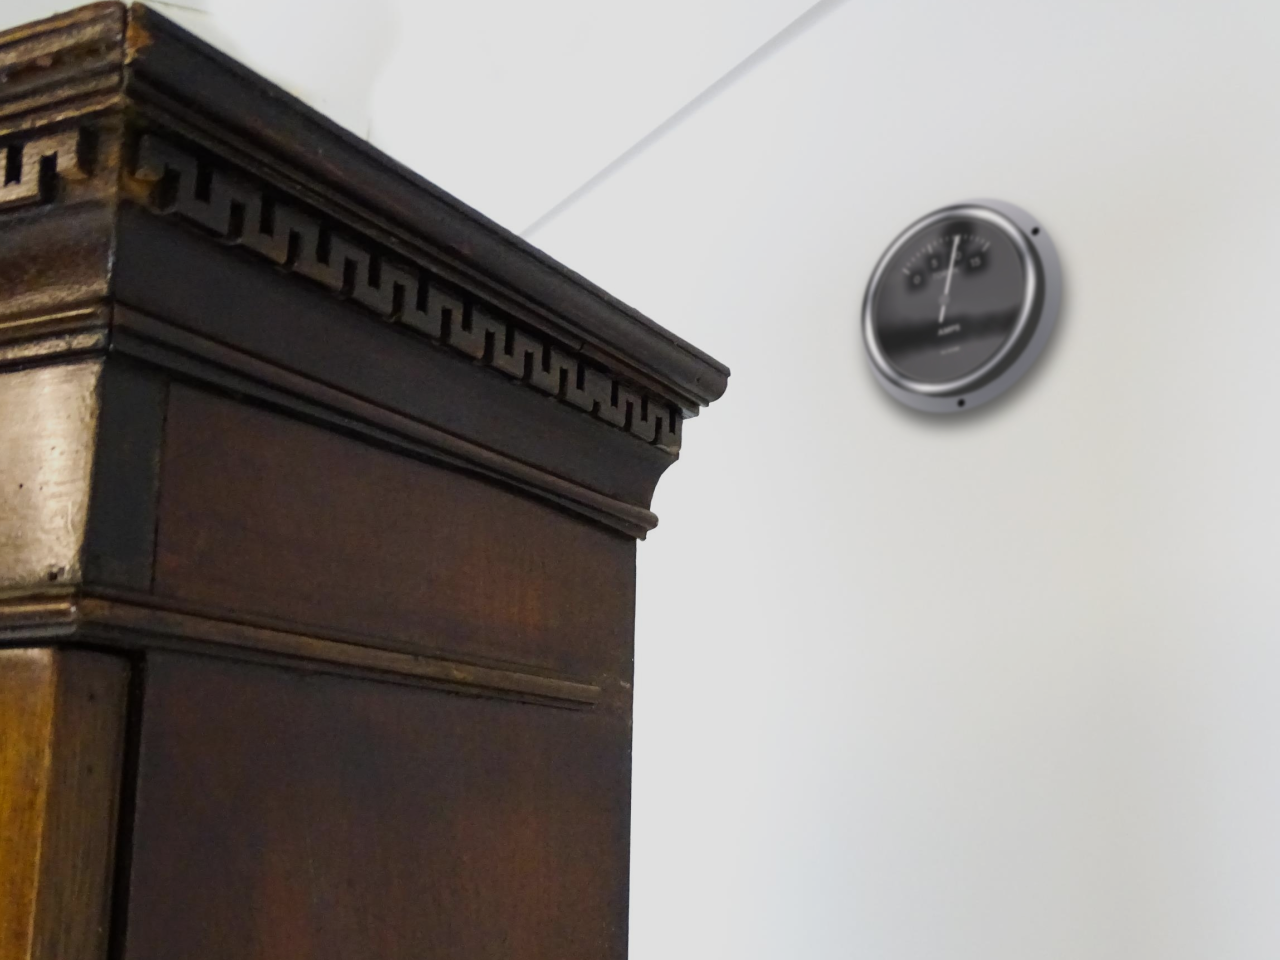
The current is 10,A
